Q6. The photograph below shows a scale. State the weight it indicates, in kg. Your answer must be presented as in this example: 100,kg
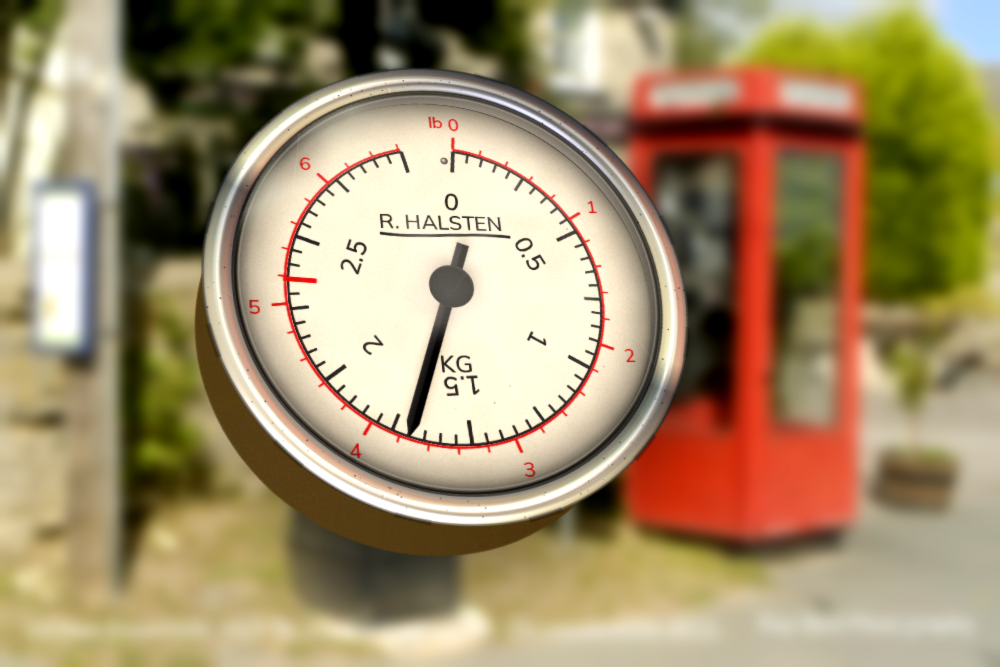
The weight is 1.7,kg
